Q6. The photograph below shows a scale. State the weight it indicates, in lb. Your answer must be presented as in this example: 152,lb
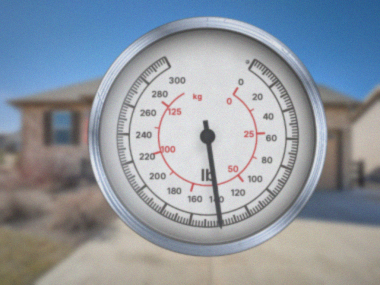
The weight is 140,lb
